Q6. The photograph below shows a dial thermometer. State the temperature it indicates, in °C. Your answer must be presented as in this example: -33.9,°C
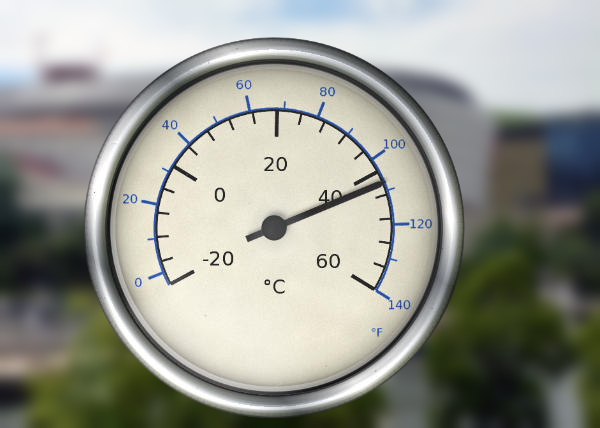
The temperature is 42,°C
